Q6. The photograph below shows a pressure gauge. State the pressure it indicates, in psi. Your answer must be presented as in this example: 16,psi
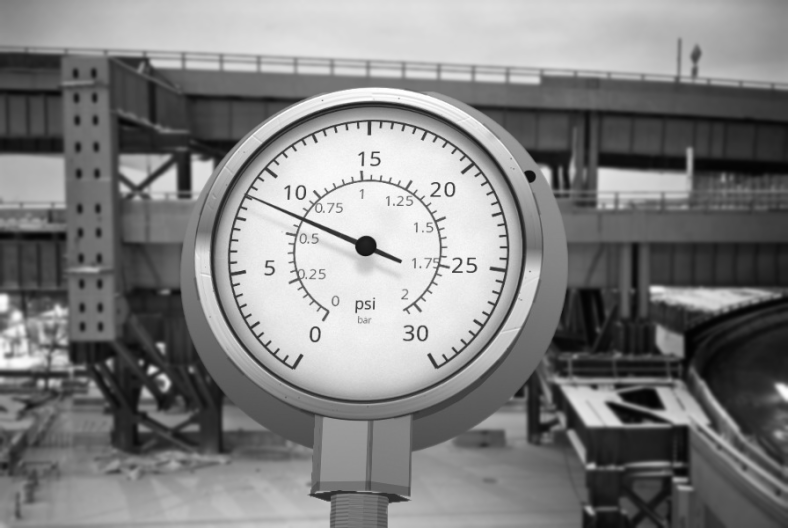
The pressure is 8.5,psi
